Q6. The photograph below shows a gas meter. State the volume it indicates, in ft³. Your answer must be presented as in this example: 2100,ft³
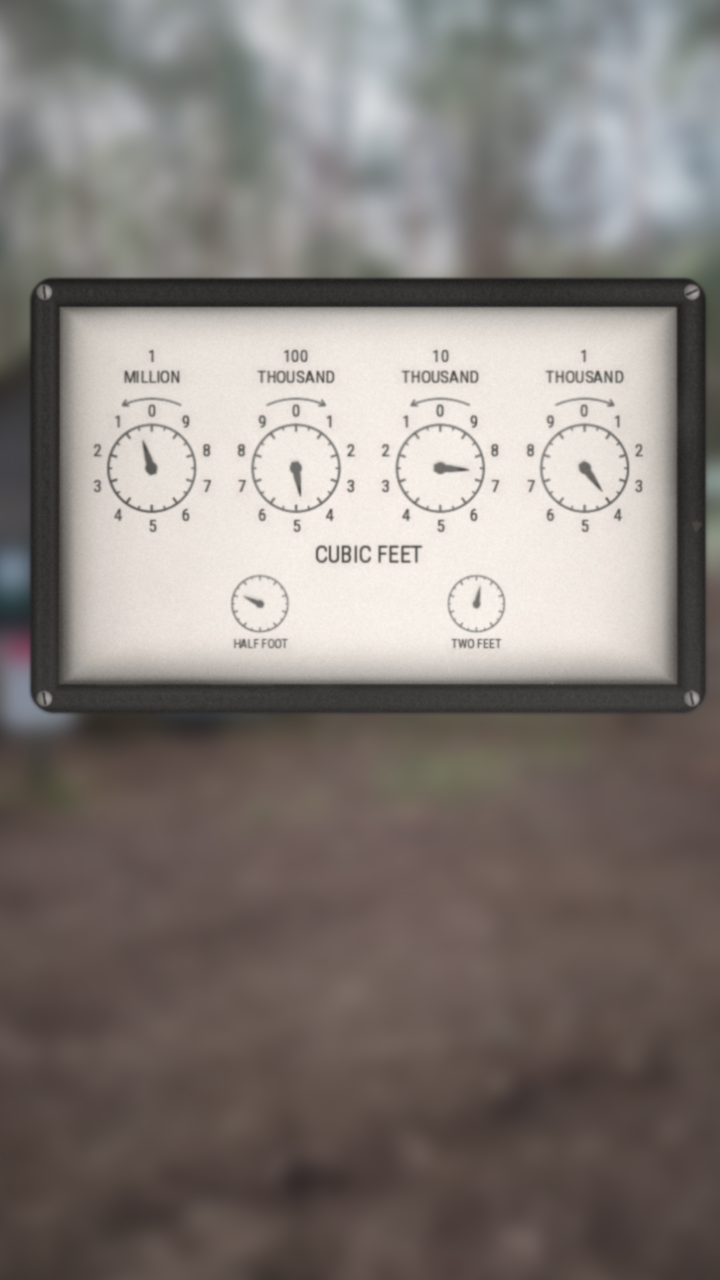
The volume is 47400,ft³
